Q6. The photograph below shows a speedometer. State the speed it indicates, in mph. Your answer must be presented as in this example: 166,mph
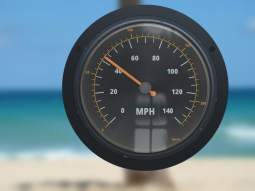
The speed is 42.5,mph
